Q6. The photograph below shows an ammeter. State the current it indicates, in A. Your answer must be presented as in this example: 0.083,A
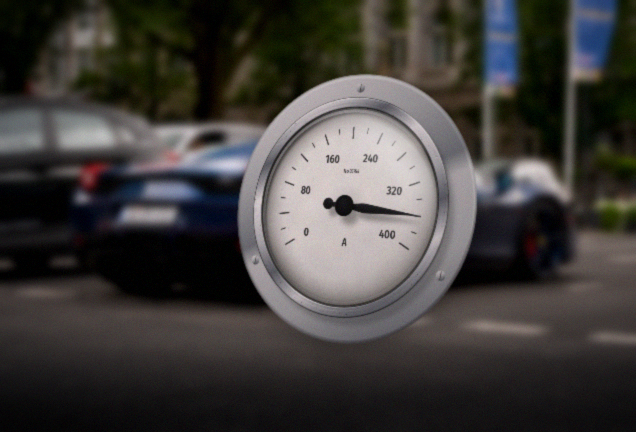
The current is 360,A
